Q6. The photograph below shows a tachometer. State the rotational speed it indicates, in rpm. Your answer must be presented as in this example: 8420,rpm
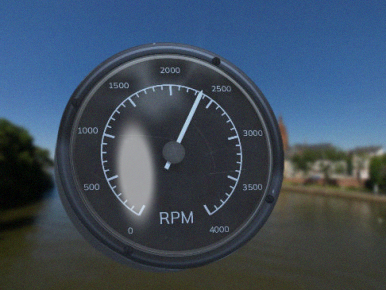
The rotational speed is 2350,rpm
